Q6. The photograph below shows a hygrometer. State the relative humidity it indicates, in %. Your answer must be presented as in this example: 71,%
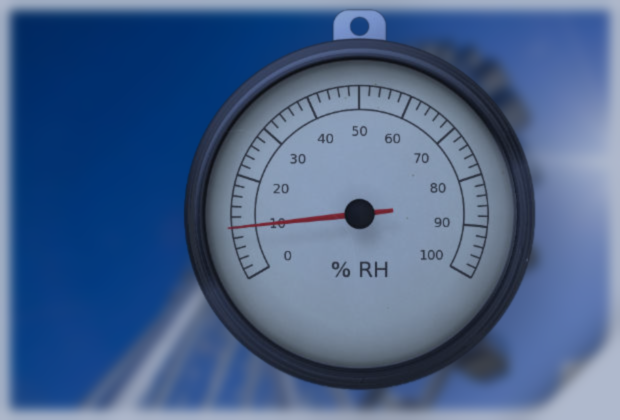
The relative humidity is 10,%
